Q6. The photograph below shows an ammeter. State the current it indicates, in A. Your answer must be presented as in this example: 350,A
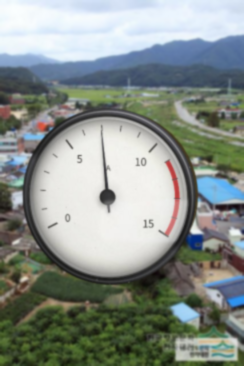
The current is 7,A
